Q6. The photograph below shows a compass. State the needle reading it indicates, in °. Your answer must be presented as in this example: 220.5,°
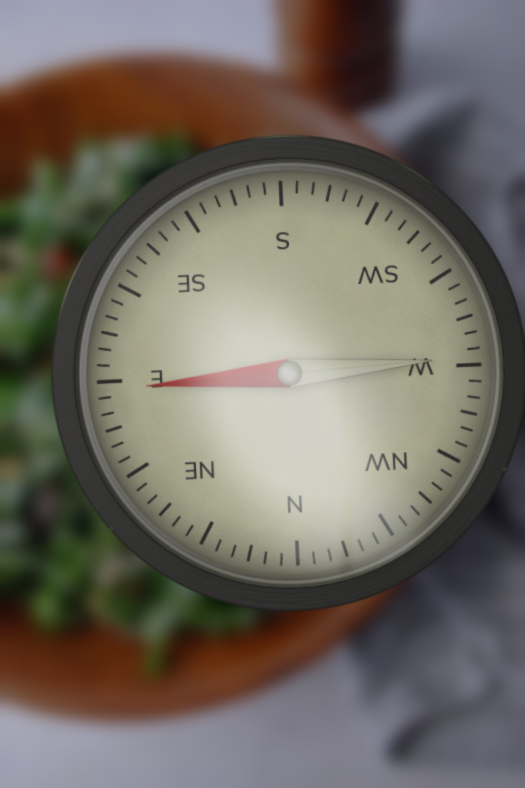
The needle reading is 87.5,°
